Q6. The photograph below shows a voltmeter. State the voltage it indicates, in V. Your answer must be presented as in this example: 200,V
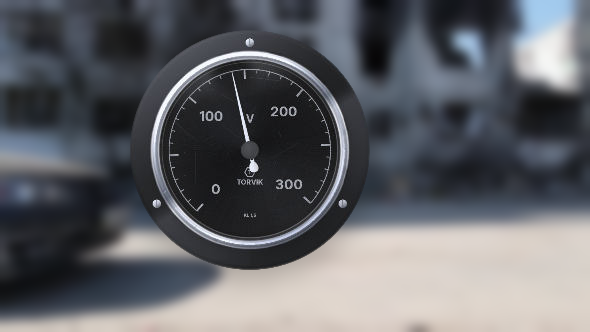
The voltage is 140,V
